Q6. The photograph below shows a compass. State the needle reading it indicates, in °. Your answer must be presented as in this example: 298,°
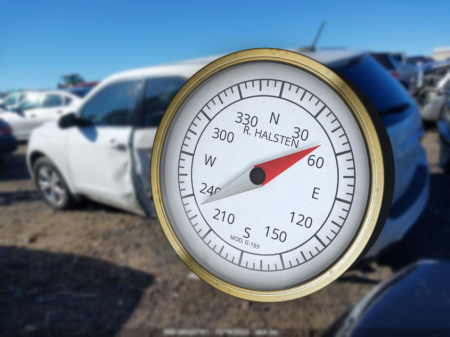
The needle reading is 50,°
